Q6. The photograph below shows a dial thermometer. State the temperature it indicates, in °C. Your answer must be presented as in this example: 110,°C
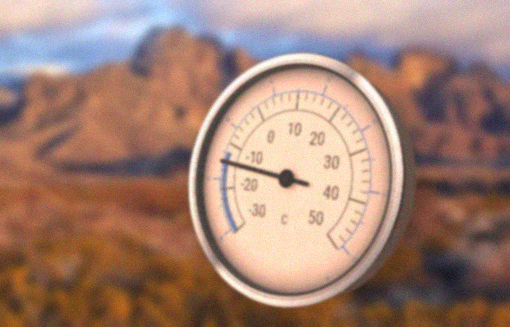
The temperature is -14,°C
